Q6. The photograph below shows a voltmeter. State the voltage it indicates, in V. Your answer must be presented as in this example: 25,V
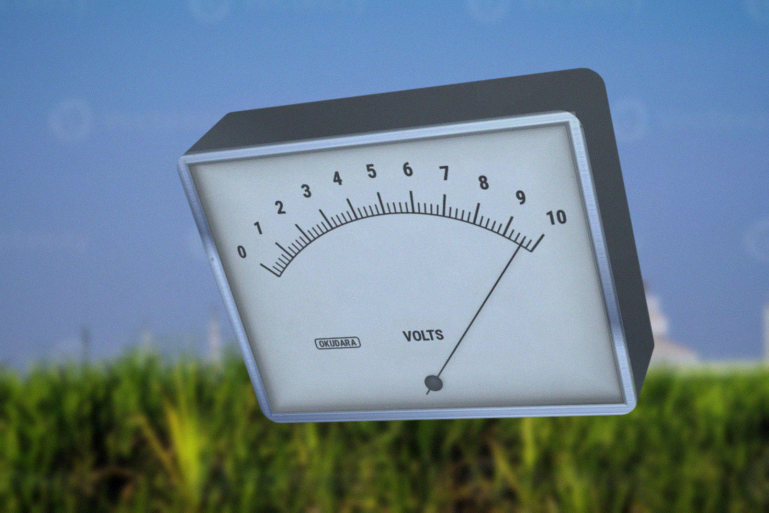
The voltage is 9.6,V
